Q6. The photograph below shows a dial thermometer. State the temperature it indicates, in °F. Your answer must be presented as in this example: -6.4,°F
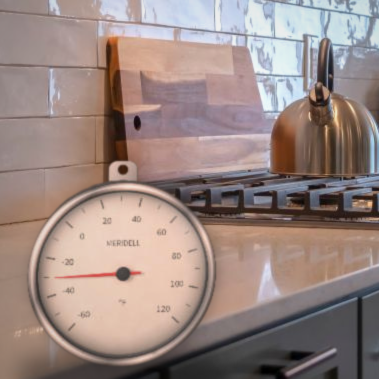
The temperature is -30,°F
